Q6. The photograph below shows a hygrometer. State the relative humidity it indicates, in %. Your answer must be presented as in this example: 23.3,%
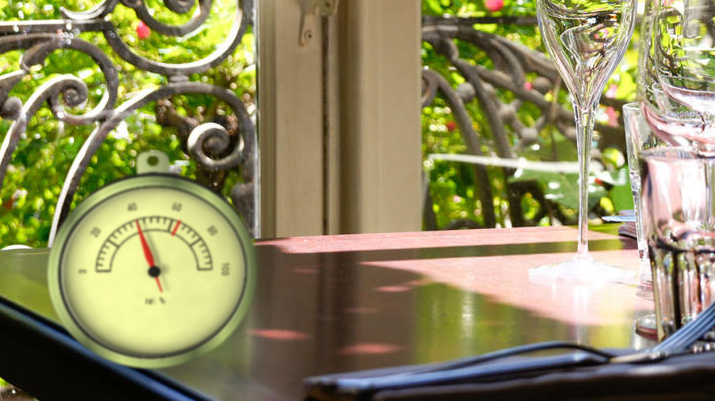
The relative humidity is 40,%
